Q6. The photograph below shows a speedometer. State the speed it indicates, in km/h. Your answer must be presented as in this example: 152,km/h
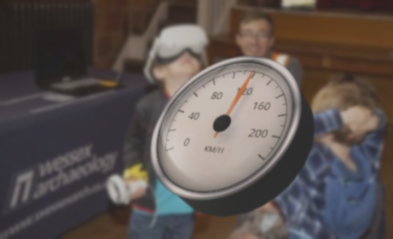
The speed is 120,km/h
